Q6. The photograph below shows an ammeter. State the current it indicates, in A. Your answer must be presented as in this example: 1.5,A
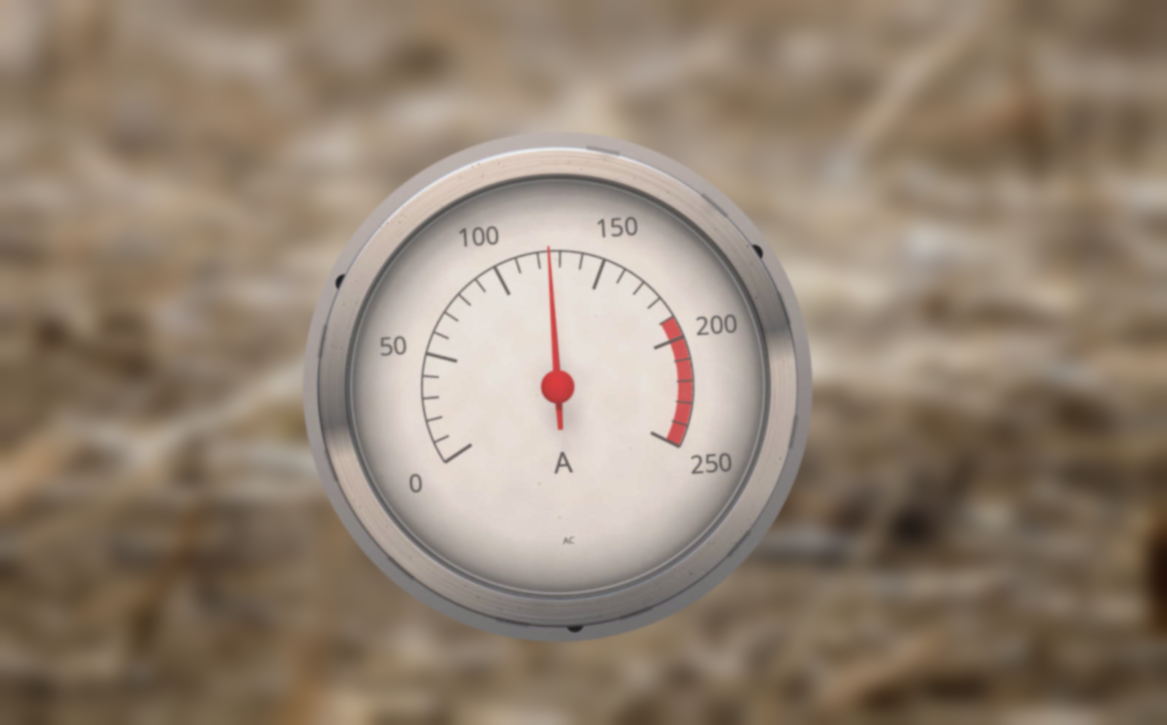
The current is 125,A
